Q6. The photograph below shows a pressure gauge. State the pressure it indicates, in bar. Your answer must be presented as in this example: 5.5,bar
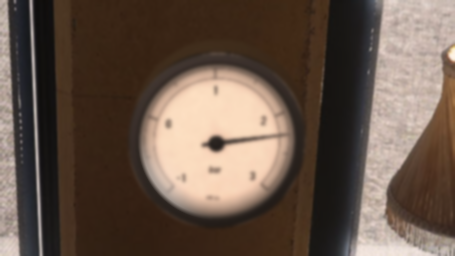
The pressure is 2.25,bar
